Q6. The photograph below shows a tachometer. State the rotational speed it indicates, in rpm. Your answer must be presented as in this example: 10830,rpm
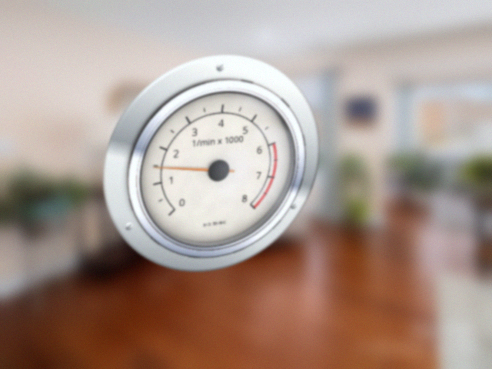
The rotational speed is 1500,rpm
